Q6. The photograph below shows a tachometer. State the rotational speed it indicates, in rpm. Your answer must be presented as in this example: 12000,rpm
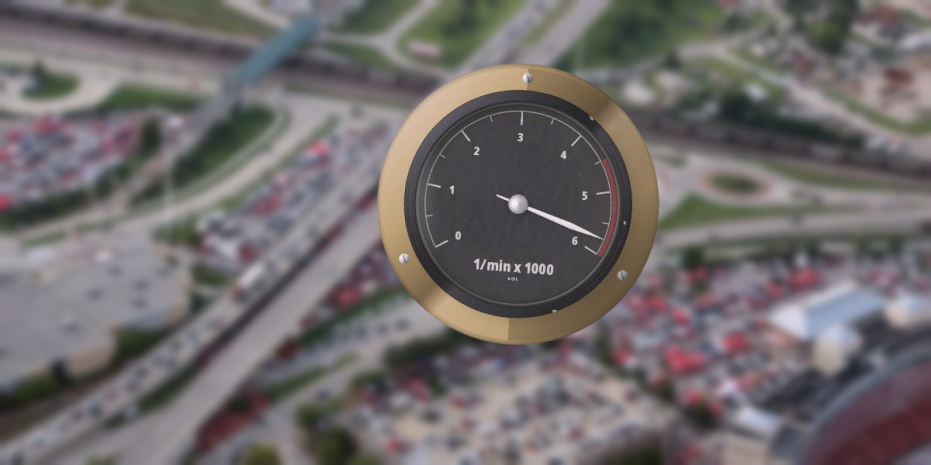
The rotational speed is 5750,rpm
